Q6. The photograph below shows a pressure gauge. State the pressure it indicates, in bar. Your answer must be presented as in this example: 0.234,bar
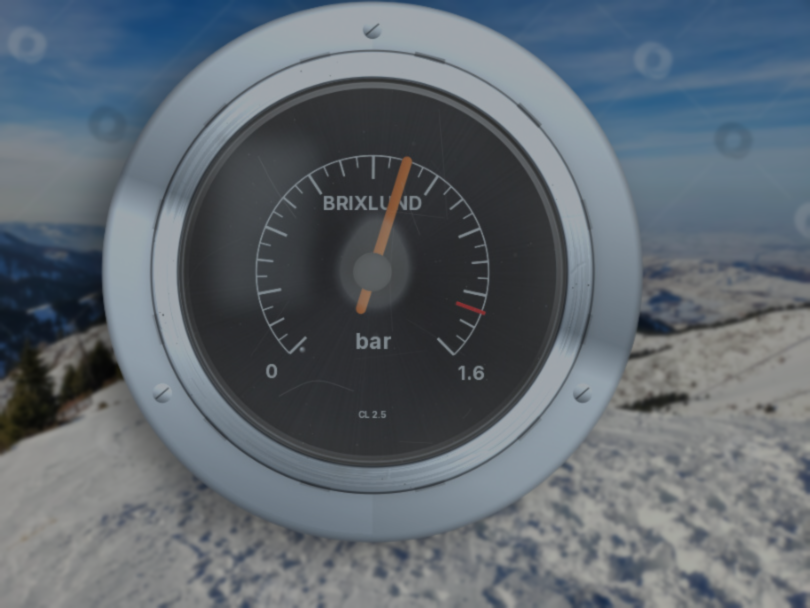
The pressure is 0.9,bar
